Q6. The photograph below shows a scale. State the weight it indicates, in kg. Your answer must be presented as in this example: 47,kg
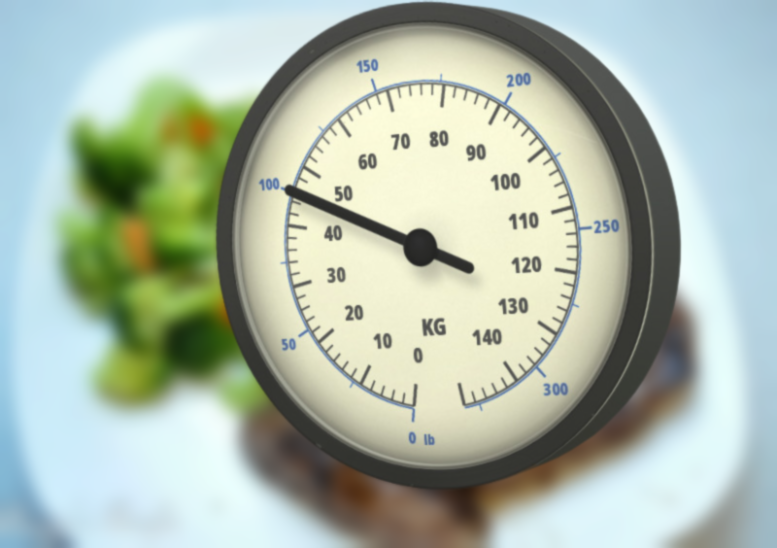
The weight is 46,kg
